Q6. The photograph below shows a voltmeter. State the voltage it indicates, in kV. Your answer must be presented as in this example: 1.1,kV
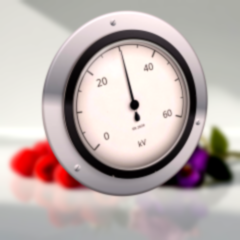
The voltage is 30,kV
